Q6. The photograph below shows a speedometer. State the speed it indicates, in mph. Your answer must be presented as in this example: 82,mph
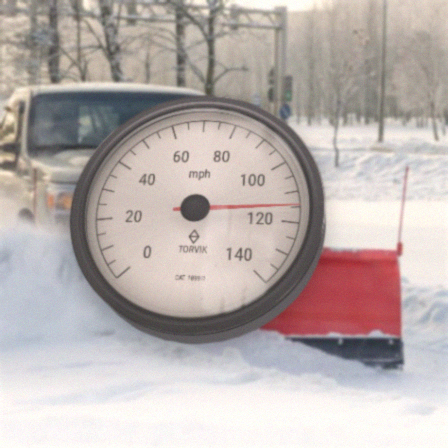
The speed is 115,mph
